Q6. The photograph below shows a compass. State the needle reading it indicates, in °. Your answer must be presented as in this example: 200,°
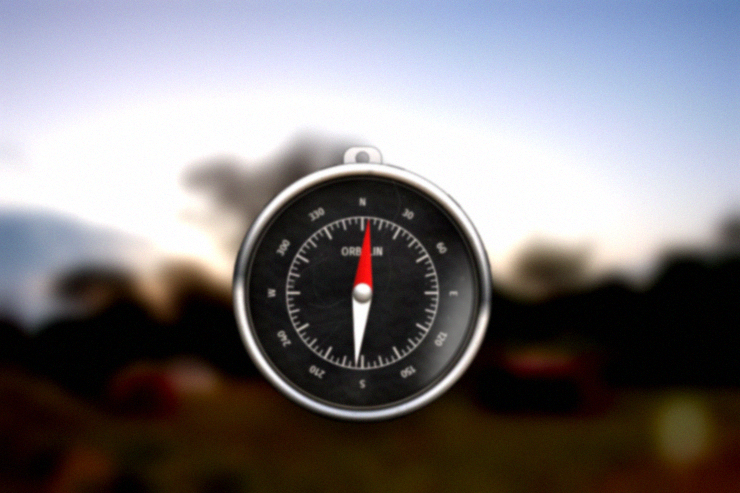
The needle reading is 5,°
